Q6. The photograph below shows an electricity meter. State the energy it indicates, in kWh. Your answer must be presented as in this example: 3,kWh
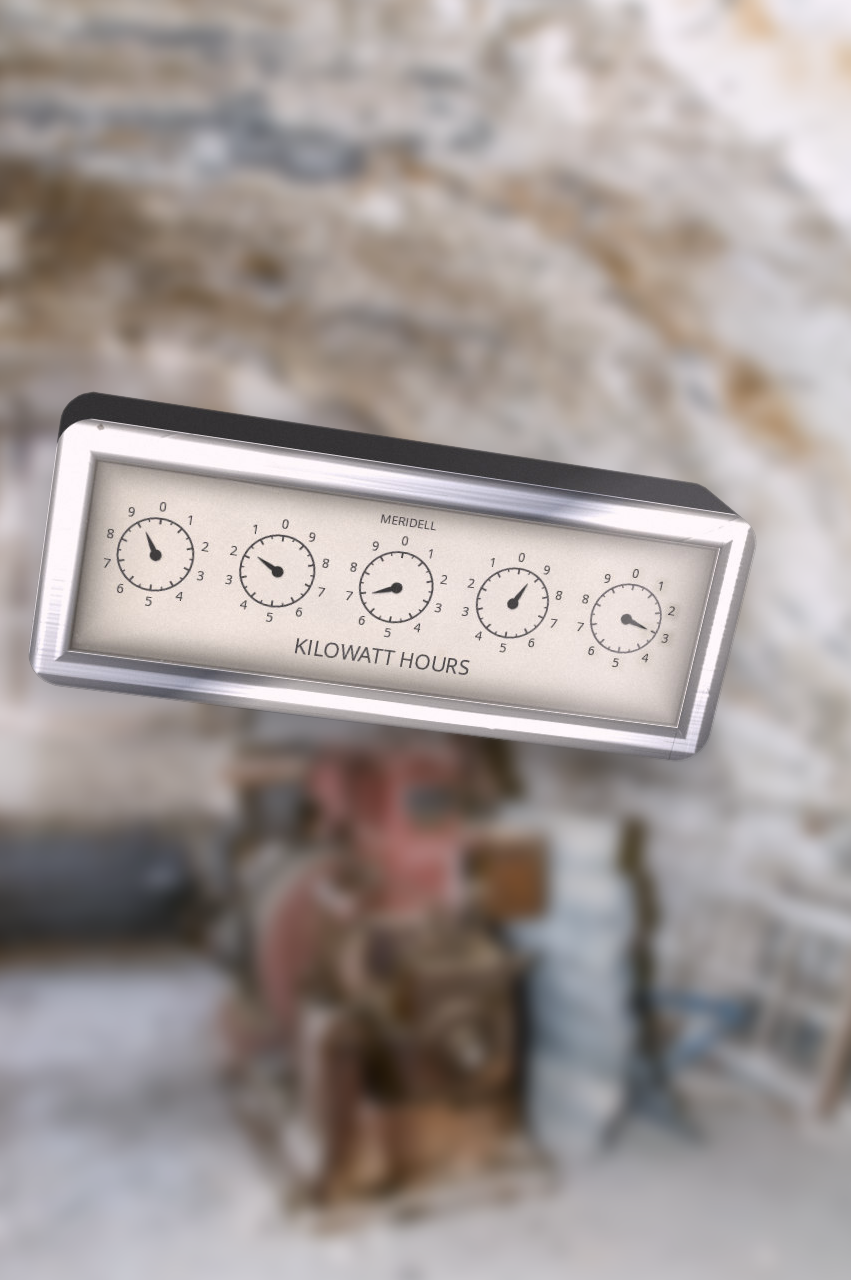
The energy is 91693,kWh
